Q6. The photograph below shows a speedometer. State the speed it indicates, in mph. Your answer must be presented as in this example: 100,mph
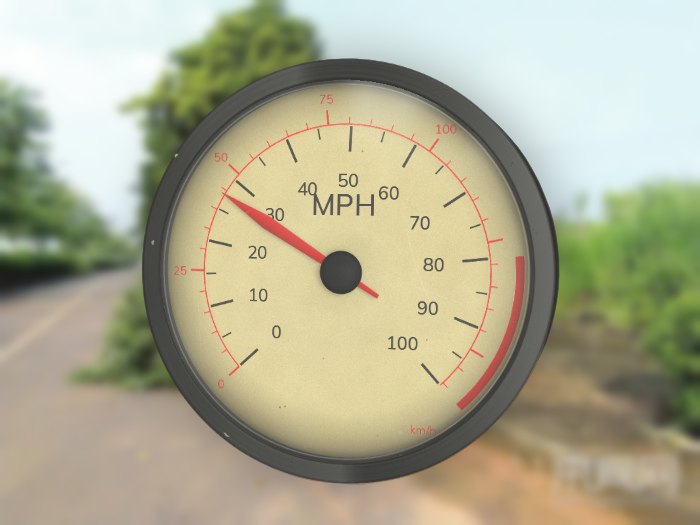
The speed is 27.5,mph
